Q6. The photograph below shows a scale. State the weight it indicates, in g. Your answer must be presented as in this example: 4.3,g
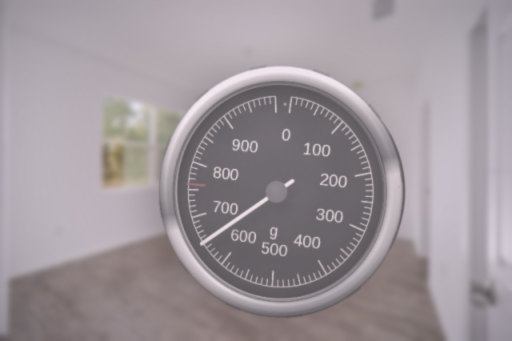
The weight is 650,g
